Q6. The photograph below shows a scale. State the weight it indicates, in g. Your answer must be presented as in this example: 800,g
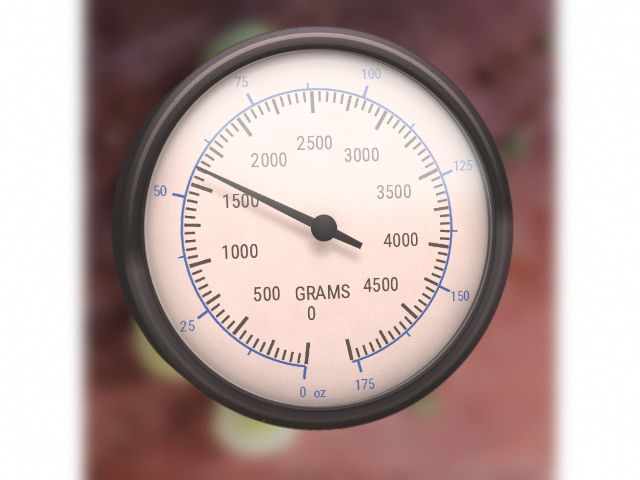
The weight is 1600,g
